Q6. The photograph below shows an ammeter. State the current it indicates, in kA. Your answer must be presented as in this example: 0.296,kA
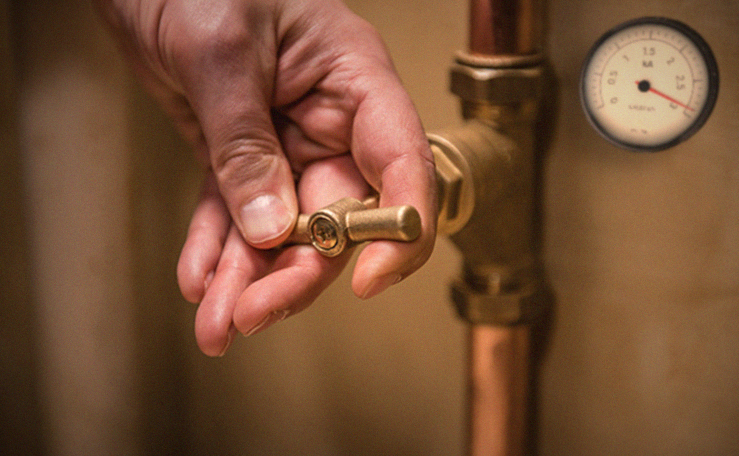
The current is 2.9,kA
